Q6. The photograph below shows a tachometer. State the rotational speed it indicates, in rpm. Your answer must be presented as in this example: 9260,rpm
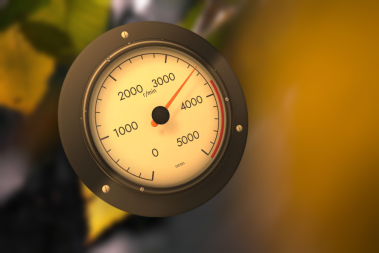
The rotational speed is 3500,rpm
